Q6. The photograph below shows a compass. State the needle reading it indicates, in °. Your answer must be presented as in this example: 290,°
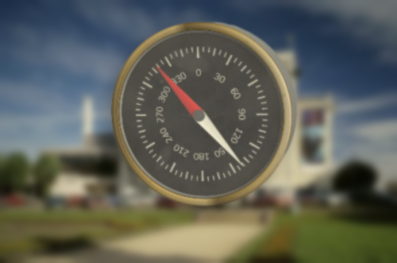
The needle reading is 320,°
